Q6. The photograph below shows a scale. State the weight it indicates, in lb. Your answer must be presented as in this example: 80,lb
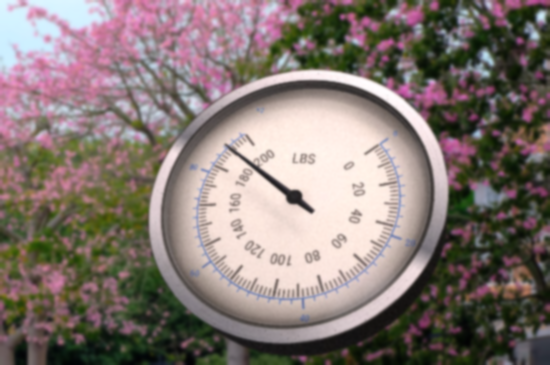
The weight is 190,lb
